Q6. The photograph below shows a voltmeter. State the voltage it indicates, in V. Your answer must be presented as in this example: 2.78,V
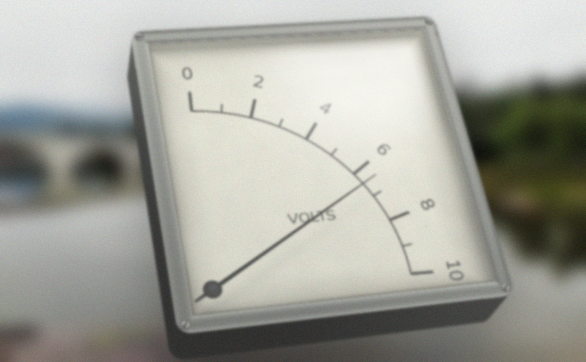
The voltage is 6.5,V
